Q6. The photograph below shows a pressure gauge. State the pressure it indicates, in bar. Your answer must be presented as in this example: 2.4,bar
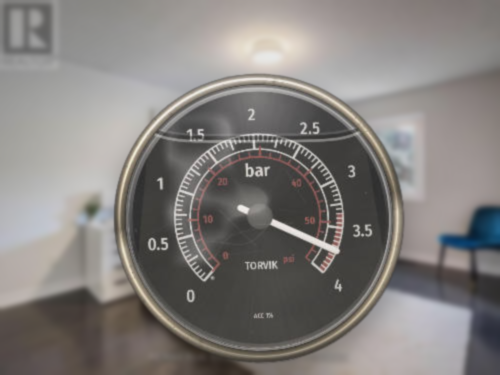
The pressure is 3.75,bar
